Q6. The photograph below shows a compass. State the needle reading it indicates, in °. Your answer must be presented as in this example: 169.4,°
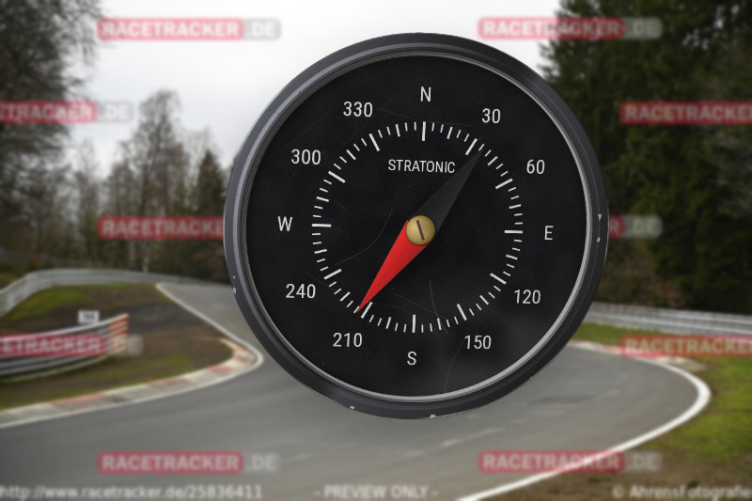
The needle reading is 215,°
